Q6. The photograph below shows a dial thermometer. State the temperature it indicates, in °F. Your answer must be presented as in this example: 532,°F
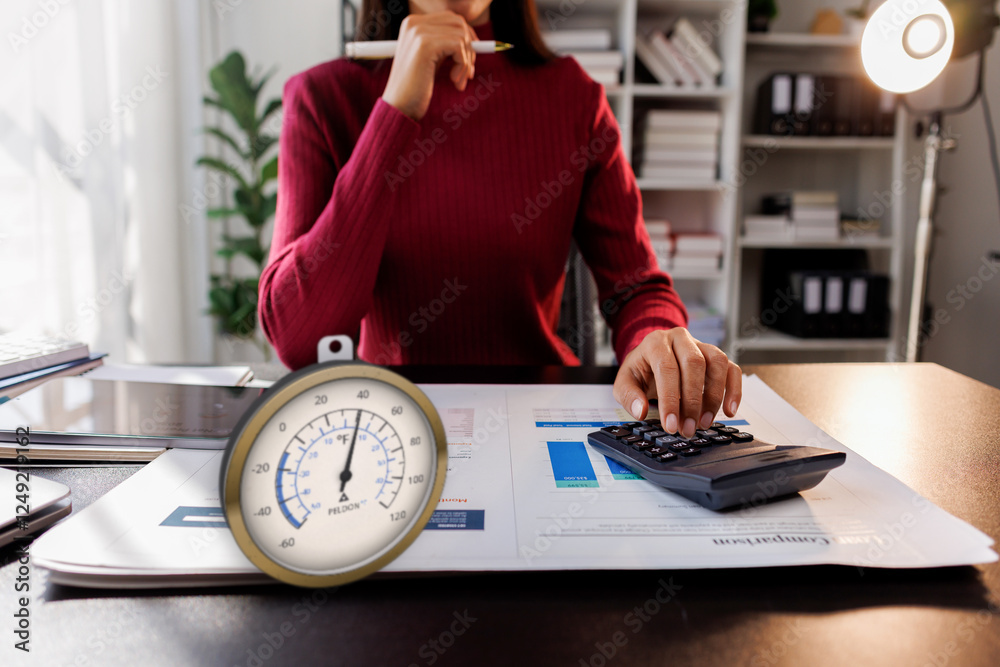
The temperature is 40,°F
